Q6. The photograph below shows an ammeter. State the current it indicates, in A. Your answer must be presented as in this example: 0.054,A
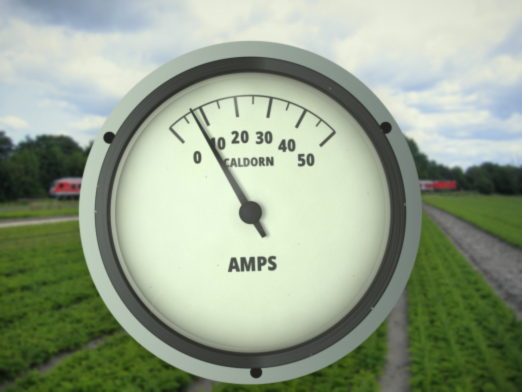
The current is 7.5,A
